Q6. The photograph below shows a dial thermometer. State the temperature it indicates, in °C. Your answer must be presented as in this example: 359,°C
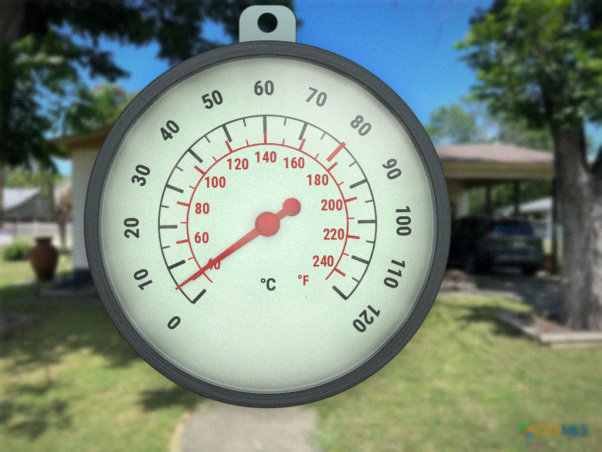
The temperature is 5,°C
